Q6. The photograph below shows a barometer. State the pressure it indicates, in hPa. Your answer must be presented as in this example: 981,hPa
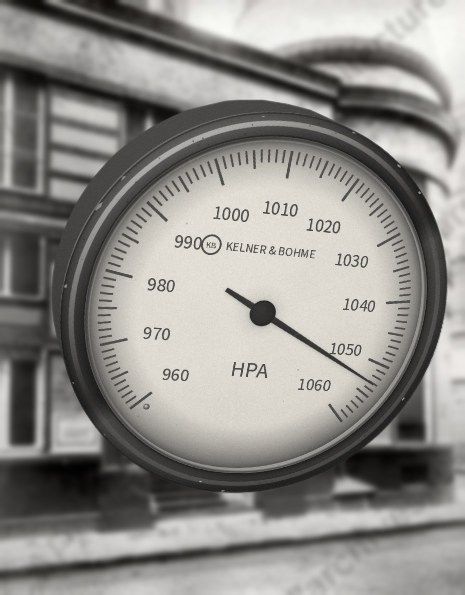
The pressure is 1053,hPa
